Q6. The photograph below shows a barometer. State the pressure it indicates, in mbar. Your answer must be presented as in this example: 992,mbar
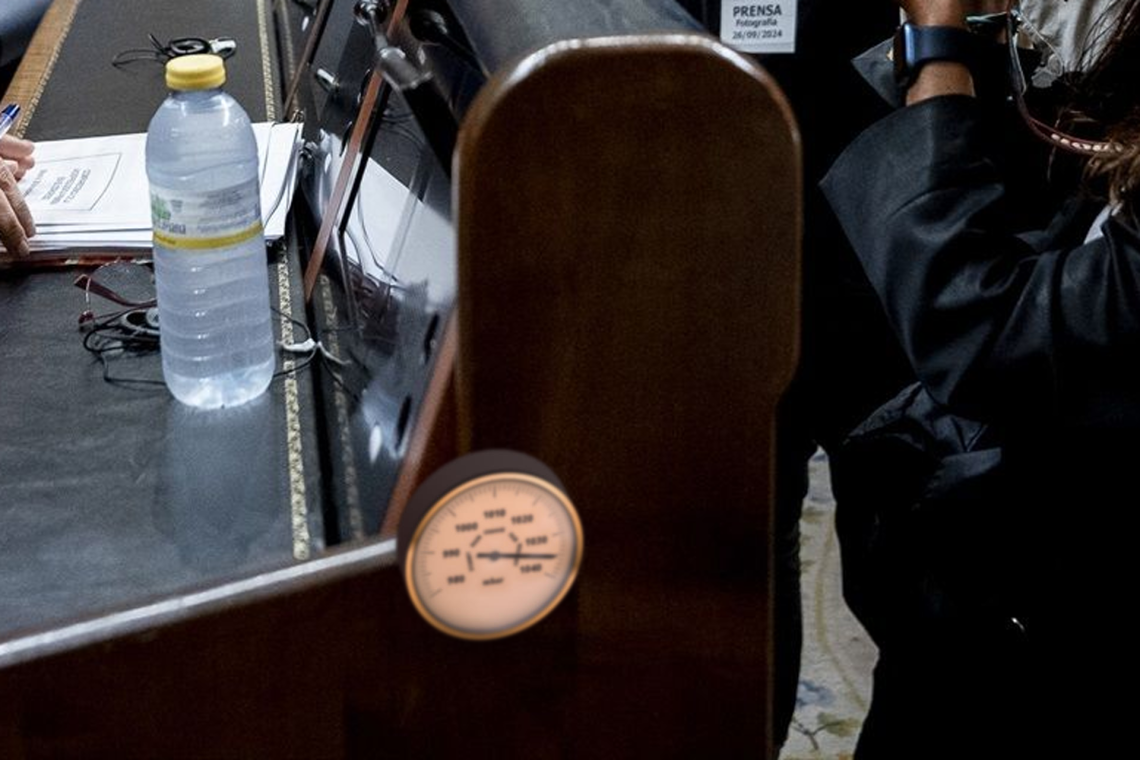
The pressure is 1035,mbar
